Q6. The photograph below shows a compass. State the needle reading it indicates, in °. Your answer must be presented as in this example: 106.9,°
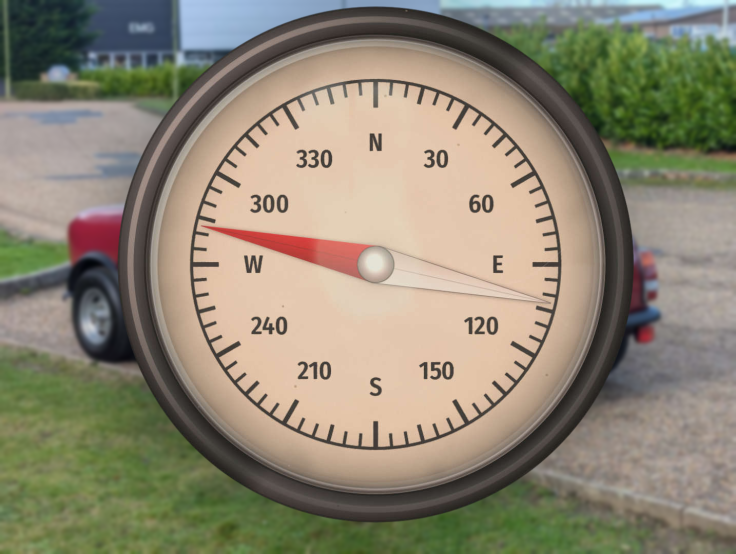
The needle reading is 282.5,°
